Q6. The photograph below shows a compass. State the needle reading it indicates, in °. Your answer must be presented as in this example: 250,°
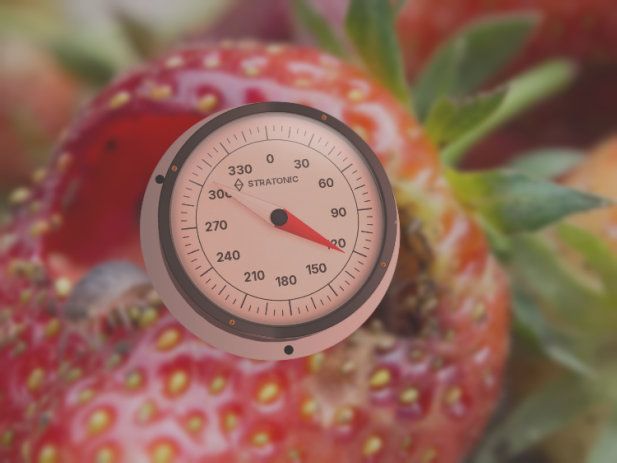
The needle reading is 125,°
